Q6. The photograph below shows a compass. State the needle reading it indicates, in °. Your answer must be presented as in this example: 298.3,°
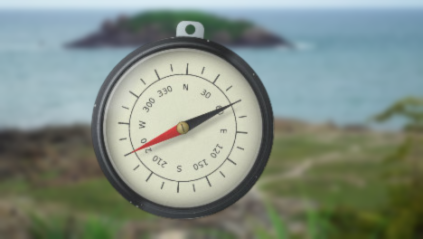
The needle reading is 240,°
